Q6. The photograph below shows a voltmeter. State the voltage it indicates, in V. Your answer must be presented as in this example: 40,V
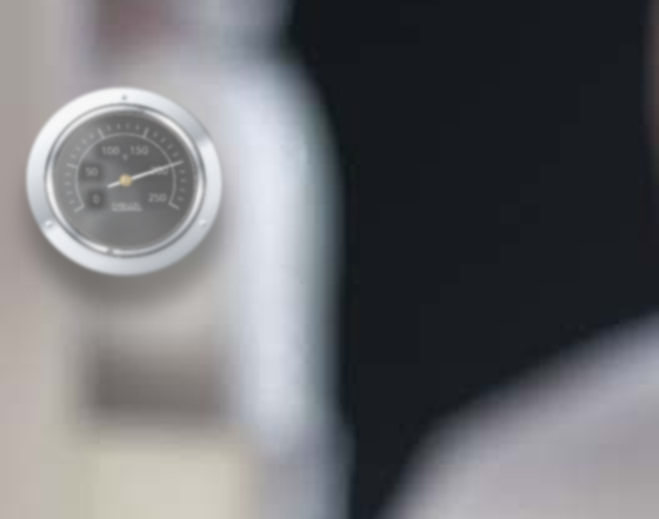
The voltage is 200,V
